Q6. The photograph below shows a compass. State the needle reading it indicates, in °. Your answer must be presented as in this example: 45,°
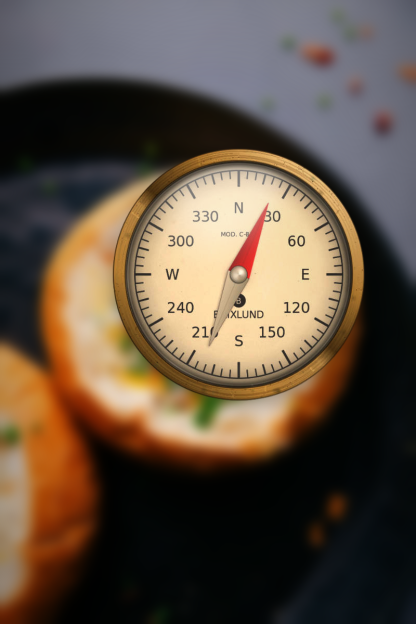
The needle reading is 22.5,°
